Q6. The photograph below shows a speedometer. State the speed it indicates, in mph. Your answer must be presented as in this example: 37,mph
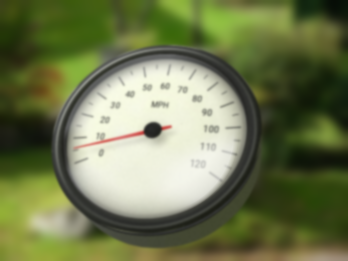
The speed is 5,mph
